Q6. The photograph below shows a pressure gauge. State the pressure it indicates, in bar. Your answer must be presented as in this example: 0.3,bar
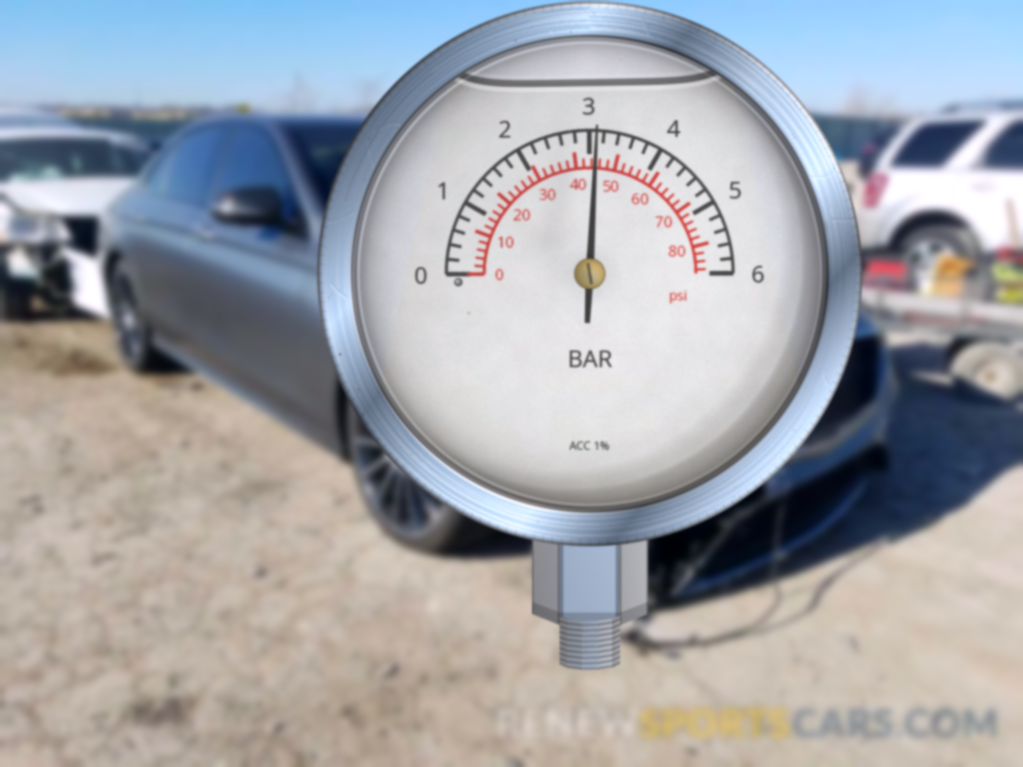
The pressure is 3.1,bar
